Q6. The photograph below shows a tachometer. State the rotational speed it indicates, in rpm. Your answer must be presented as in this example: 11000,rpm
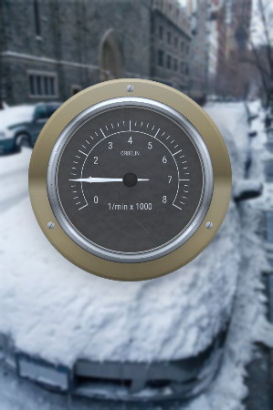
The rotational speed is 1000,rpm
